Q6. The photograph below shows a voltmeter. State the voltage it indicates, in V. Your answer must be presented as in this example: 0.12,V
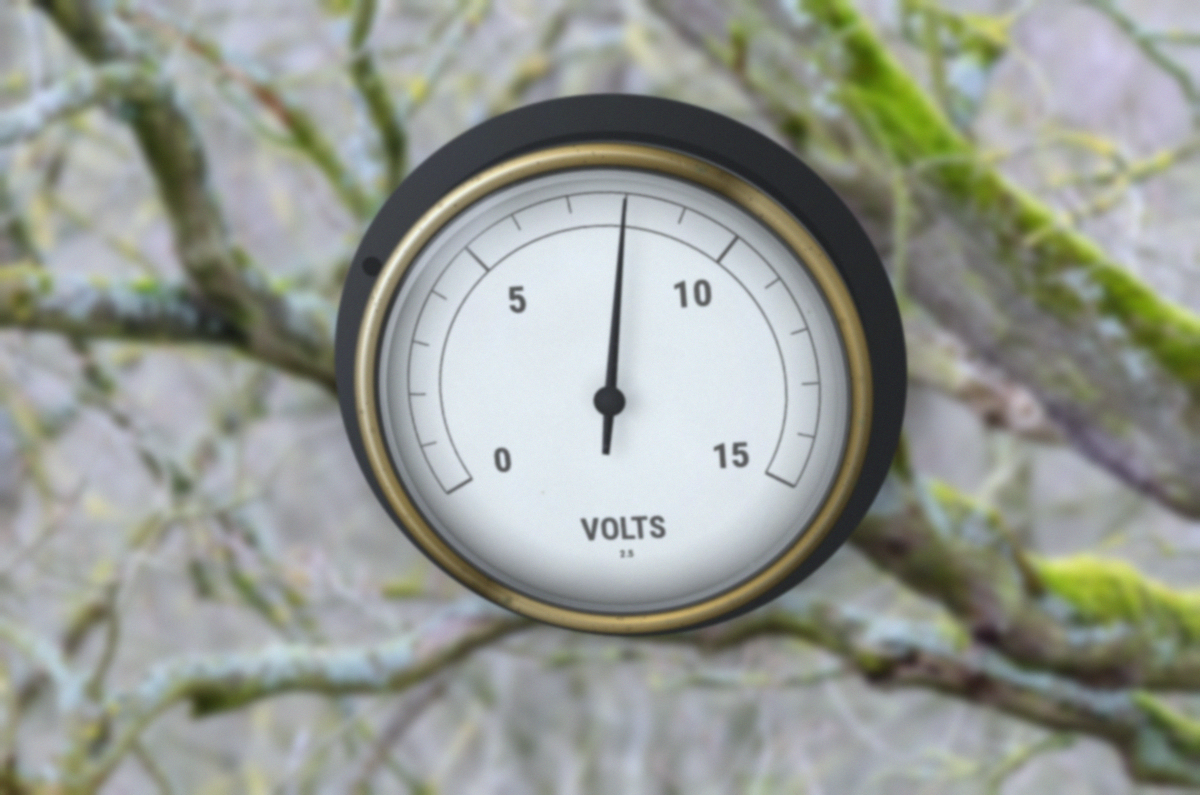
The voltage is 8,V
